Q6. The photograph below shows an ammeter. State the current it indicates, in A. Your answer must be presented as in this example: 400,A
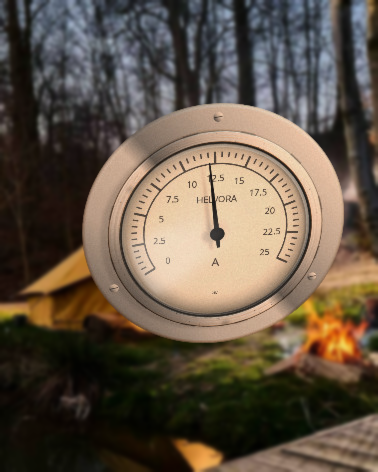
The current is 12,A
